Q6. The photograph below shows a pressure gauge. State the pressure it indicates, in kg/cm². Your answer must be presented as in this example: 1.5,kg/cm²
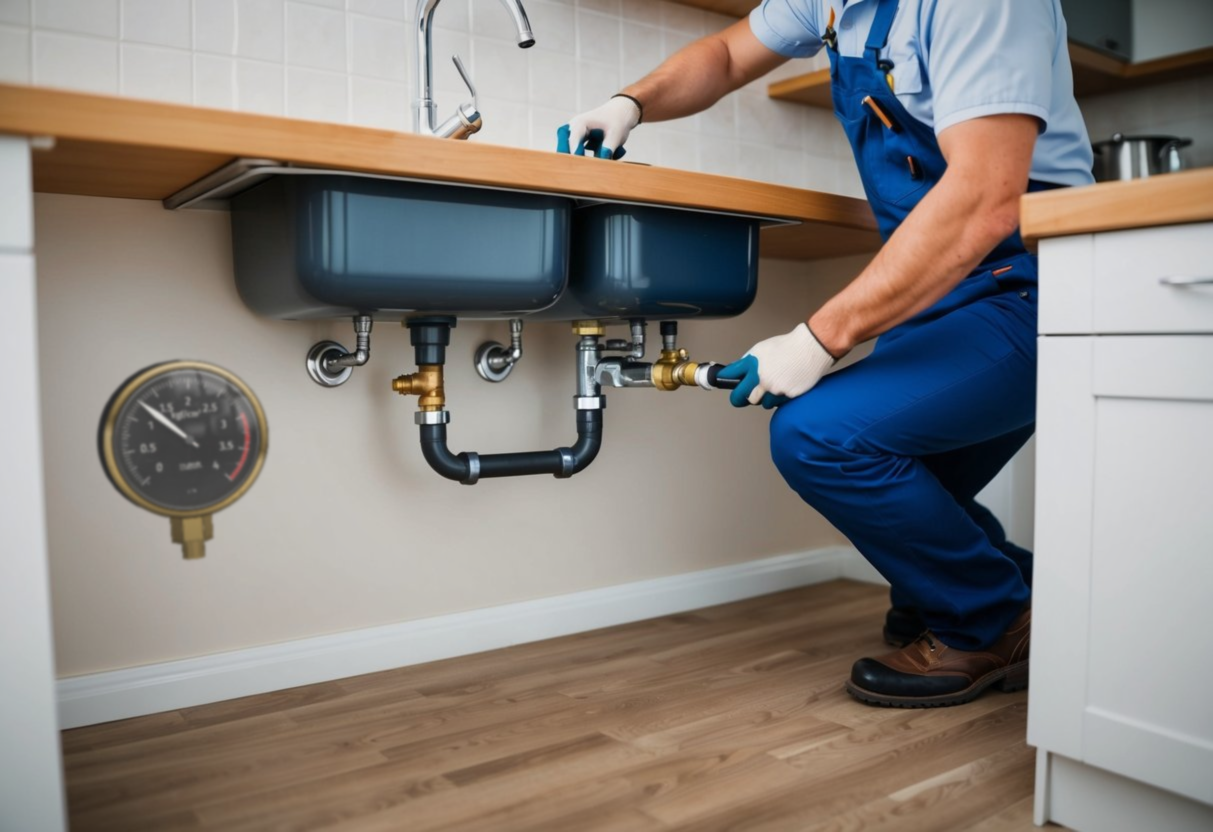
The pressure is 1.25,kg/cm²
